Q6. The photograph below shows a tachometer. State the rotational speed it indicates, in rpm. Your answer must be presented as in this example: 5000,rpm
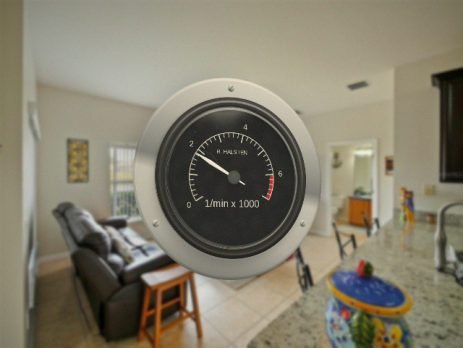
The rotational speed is 1800,rpm
